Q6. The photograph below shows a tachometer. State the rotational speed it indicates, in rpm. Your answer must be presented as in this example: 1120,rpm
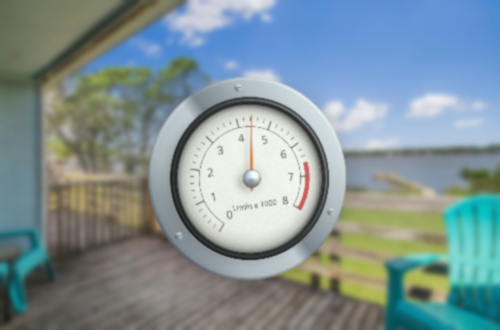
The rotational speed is 4400,rpm
